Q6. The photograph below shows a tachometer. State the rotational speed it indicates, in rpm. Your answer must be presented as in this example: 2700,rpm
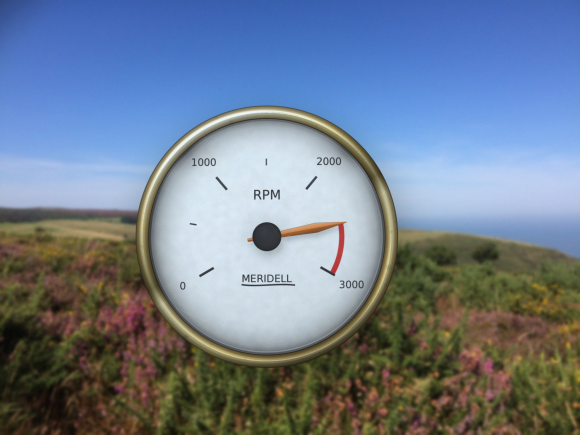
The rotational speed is 2500,rpm
